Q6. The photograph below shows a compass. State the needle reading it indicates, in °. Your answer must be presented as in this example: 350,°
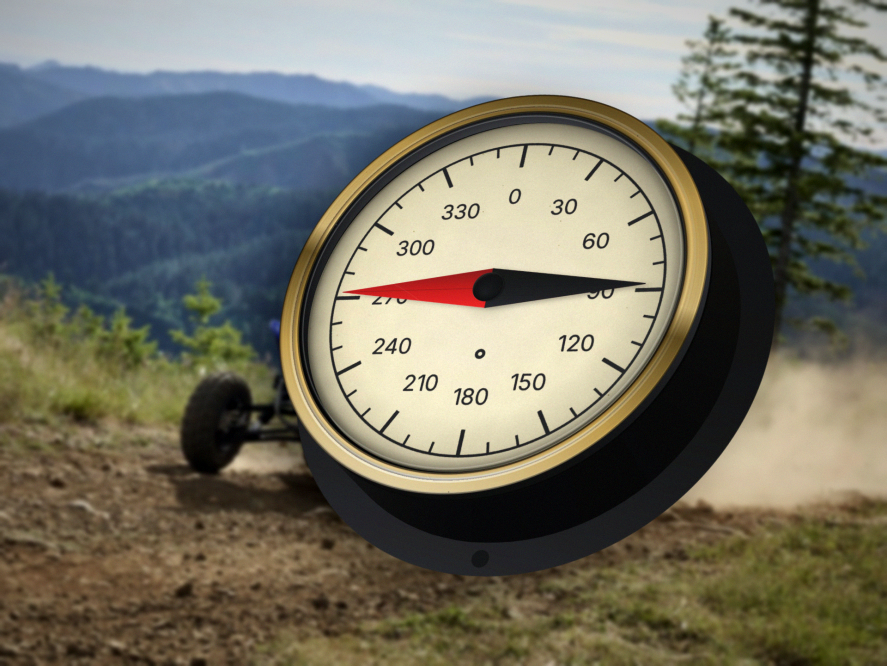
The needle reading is 270,°
